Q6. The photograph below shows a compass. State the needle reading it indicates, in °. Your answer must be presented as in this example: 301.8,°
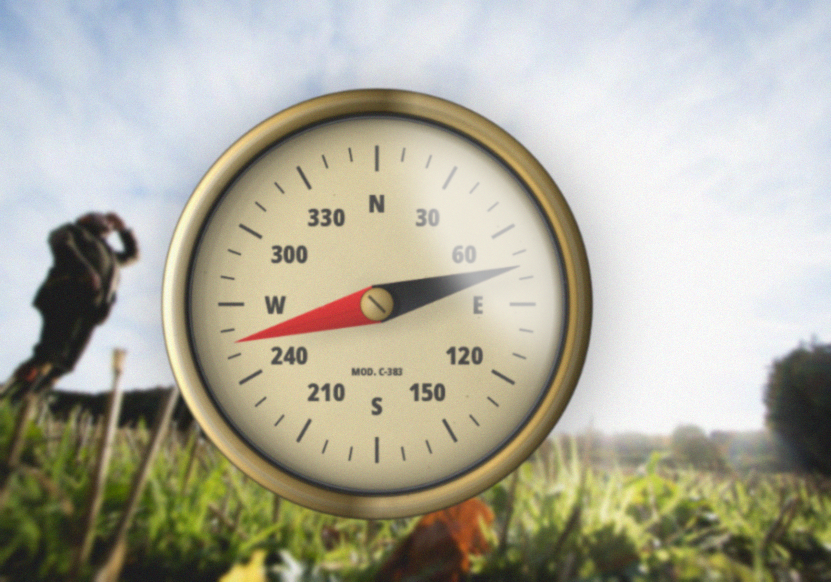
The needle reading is 255,°
